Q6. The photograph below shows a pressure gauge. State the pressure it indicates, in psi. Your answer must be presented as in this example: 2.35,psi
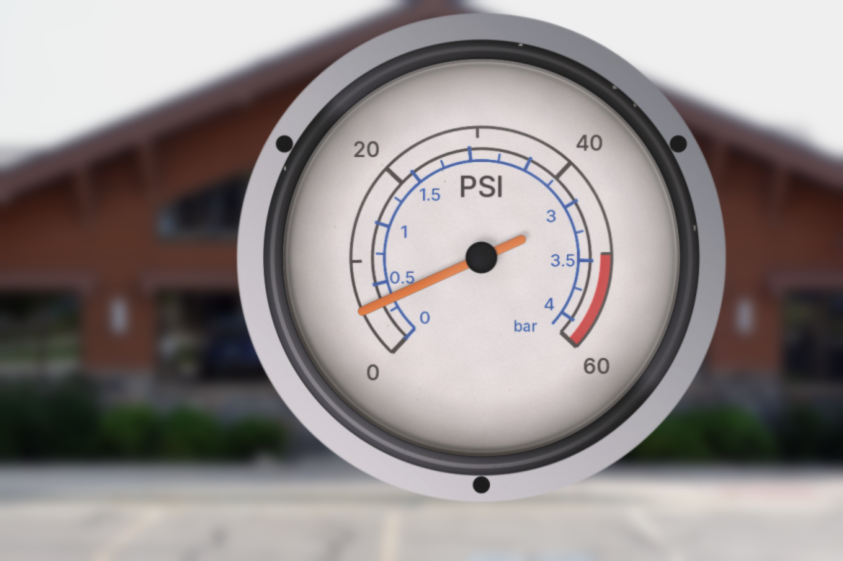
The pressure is 5,psi
